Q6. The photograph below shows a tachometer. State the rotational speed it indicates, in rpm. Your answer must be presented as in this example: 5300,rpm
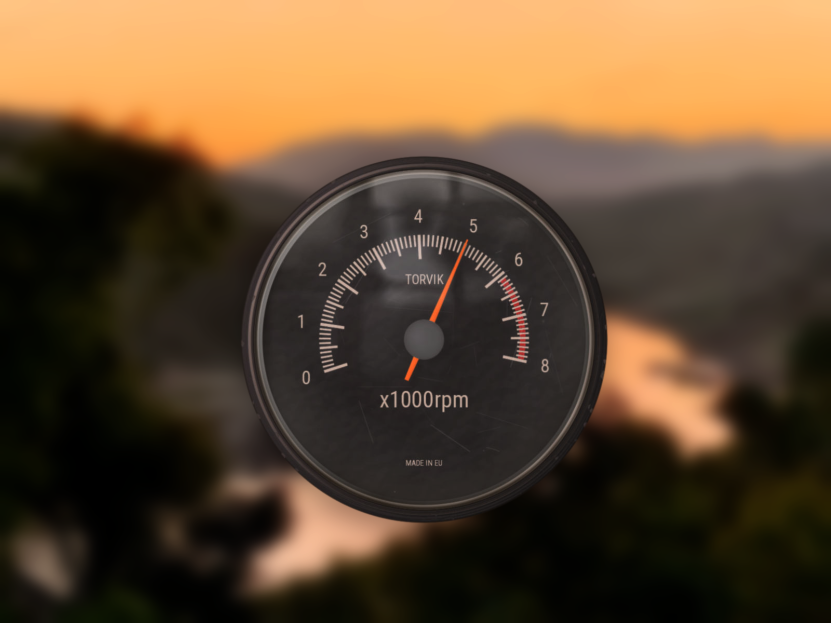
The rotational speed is 5000,rpm
